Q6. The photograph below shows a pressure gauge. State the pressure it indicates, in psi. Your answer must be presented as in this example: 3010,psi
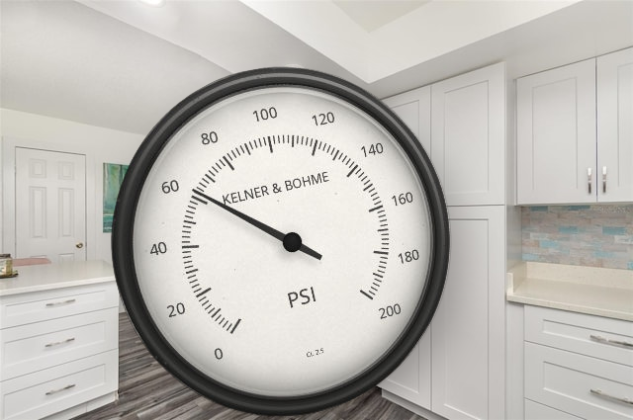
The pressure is 62,psi
